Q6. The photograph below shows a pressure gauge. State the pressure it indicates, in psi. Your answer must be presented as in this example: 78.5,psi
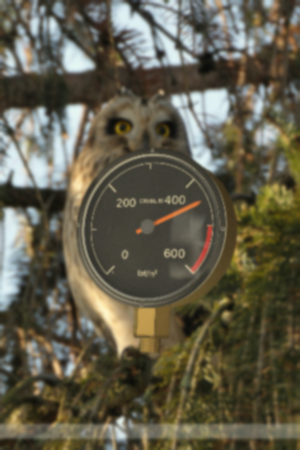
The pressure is 450,psi
